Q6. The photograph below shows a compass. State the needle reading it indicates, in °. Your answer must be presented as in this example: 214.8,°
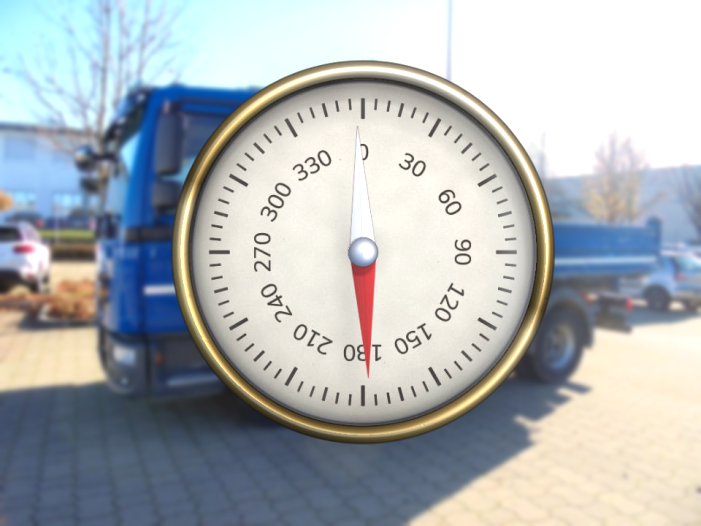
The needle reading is 177.5,°
